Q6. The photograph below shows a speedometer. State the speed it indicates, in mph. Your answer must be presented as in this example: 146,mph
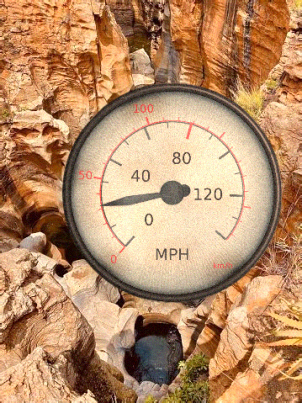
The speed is 20,mph
